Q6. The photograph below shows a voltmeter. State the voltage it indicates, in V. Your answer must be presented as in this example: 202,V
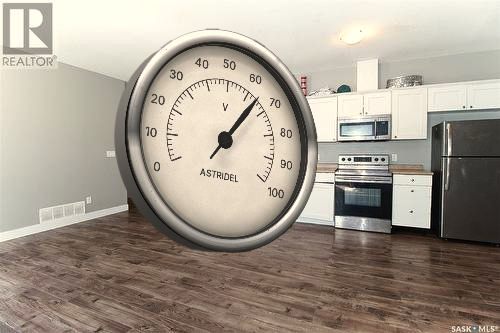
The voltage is 64,V
